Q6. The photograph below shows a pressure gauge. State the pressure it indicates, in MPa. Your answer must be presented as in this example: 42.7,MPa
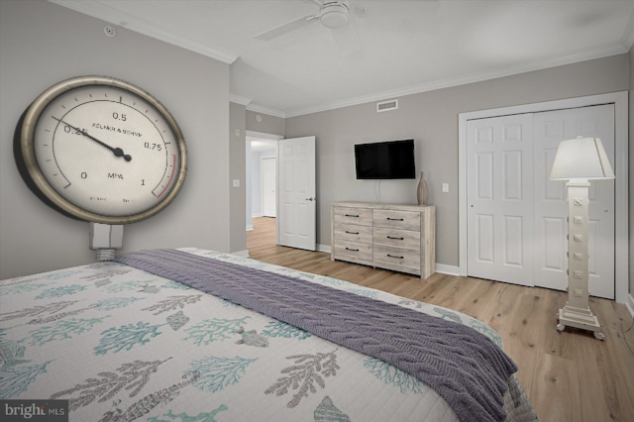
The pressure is 0.25,MPa
